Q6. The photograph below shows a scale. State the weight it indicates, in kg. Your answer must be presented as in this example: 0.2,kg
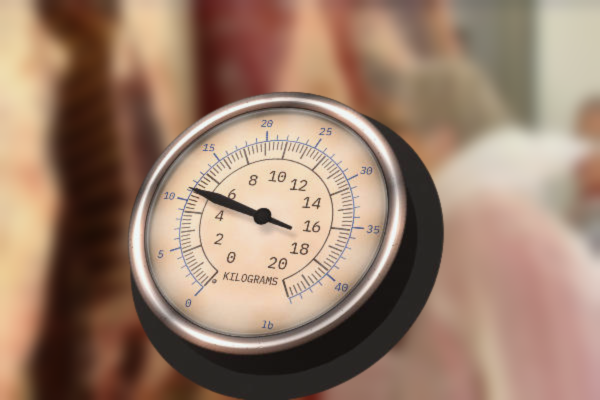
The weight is 5,kg
